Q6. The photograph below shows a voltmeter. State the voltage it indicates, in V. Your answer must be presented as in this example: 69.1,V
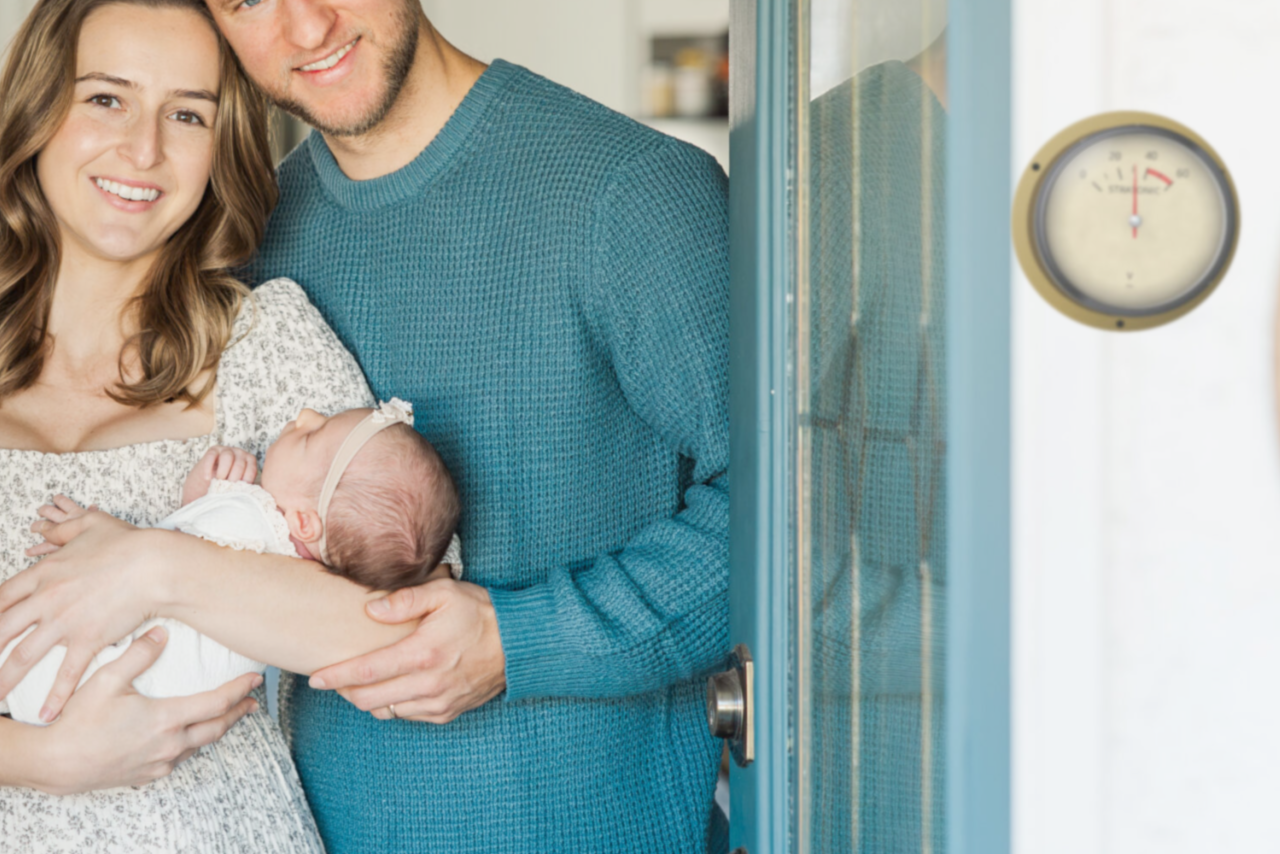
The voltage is 30,V
